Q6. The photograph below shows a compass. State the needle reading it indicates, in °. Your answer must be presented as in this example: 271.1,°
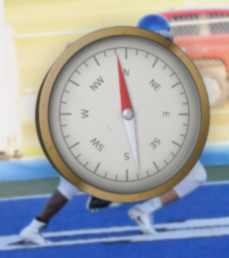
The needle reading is 350,°
